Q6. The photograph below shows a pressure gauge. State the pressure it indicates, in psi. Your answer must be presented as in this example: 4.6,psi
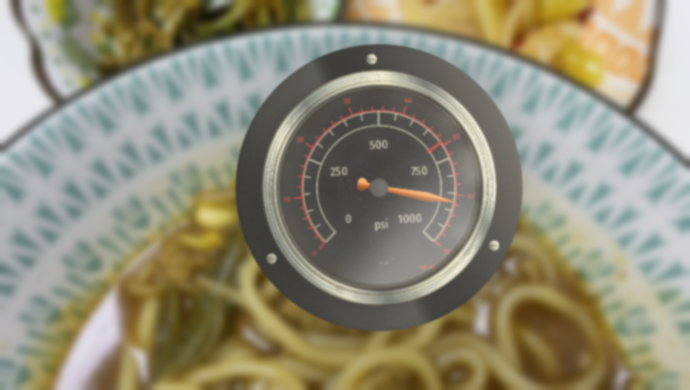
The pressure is 875,psi
